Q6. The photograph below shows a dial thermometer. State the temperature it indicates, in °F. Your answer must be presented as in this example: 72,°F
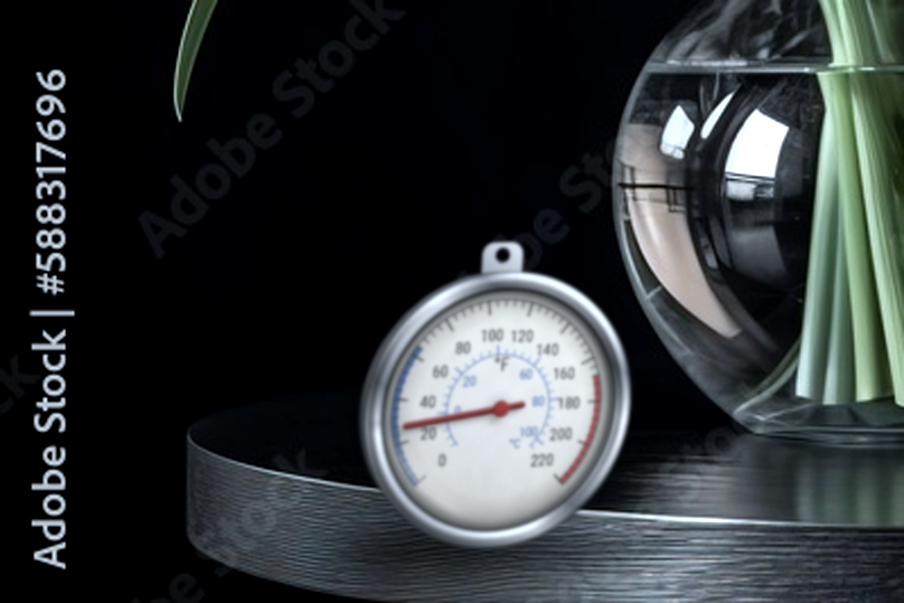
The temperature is 28,°F
